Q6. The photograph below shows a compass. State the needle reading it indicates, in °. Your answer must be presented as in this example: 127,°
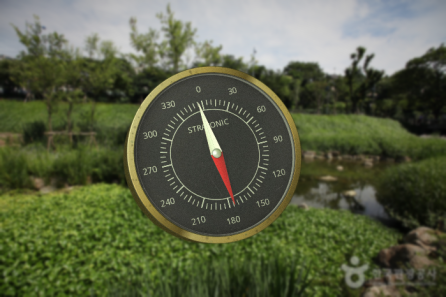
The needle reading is 175,°
